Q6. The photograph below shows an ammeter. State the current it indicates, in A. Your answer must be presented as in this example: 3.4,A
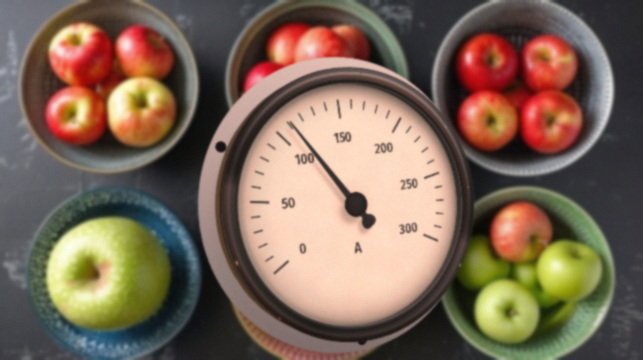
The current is 110,A
